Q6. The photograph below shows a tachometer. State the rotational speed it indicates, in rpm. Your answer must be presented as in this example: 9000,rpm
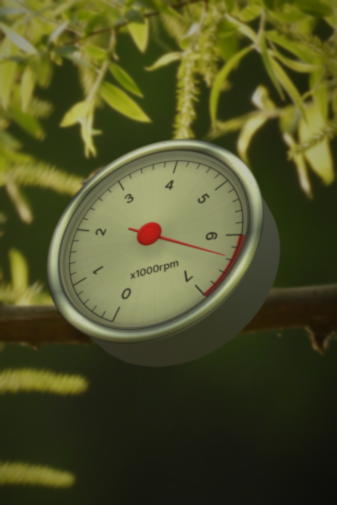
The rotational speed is 6400,rpm
